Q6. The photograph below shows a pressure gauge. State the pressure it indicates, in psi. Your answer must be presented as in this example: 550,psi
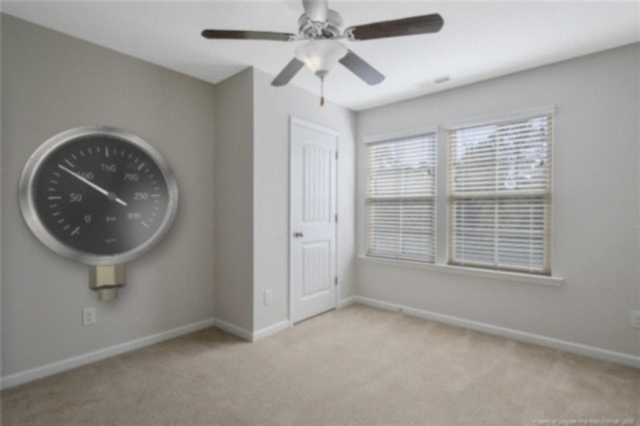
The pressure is 90,psi
